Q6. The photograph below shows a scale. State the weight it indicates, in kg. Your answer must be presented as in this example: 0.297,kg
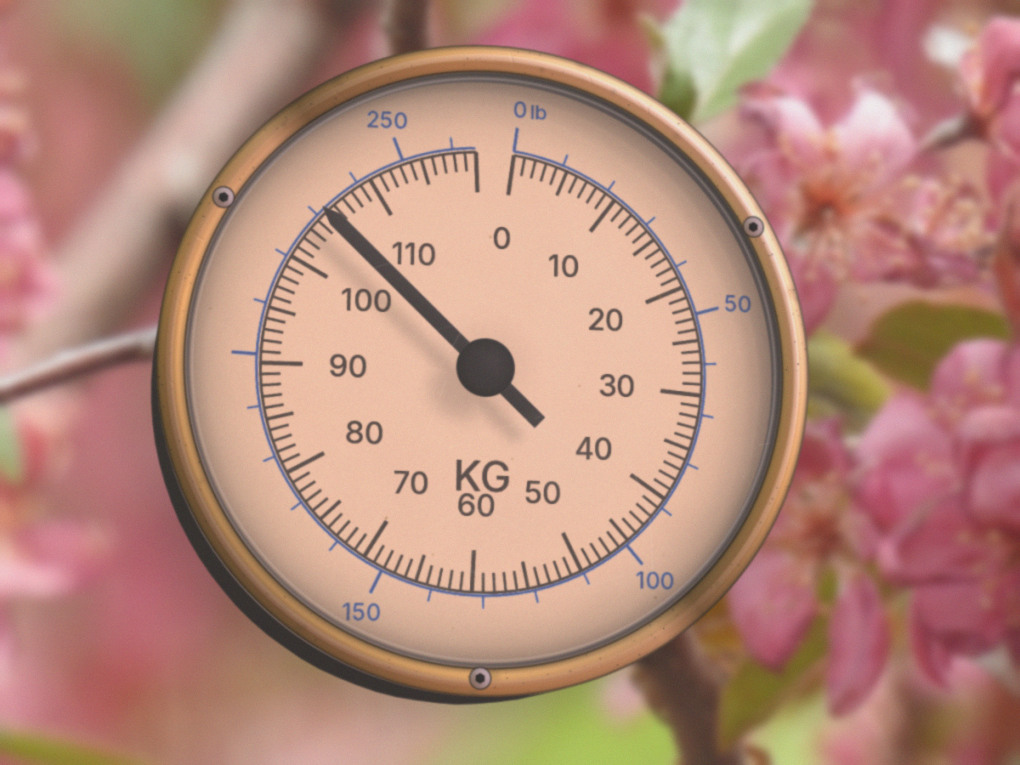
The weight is 105,kg
